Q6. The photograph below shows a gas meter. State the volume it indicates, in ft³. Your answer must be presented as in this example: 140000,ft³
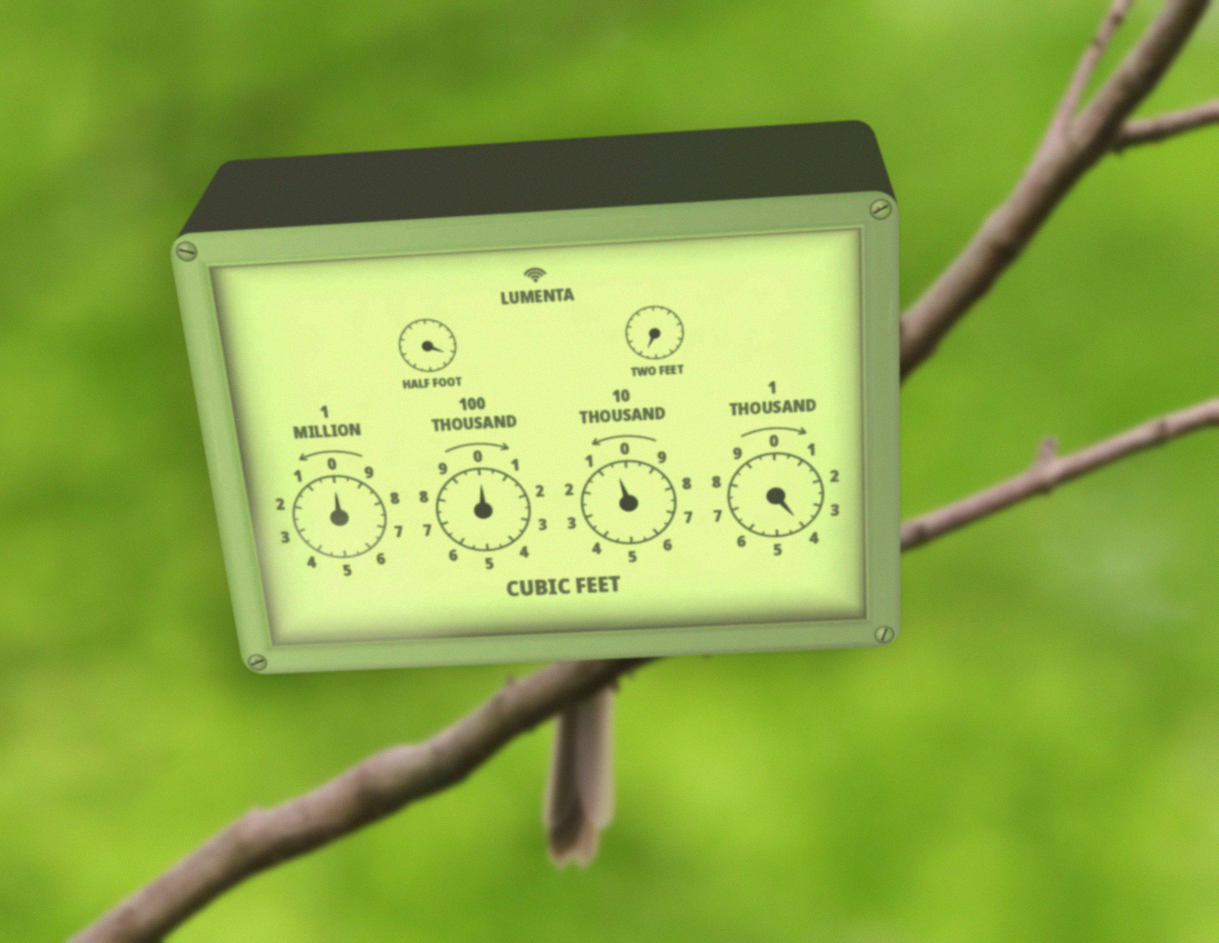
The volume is 400,ft³
